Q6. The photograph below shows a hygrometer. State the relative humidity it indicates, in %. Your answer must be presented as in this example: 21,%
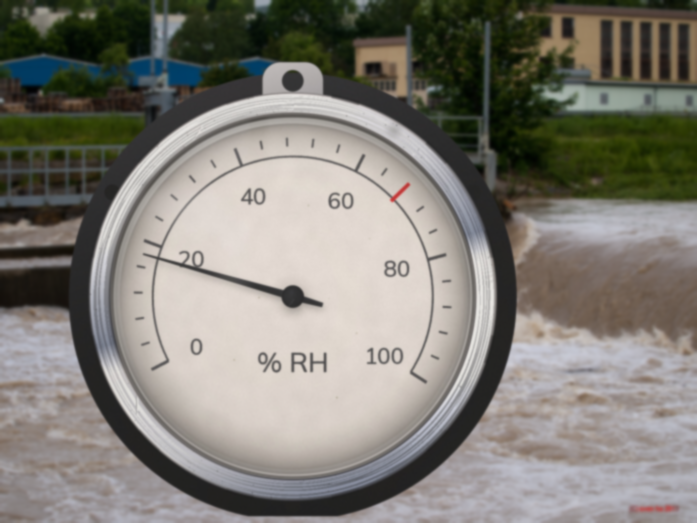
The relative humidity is 18,%
